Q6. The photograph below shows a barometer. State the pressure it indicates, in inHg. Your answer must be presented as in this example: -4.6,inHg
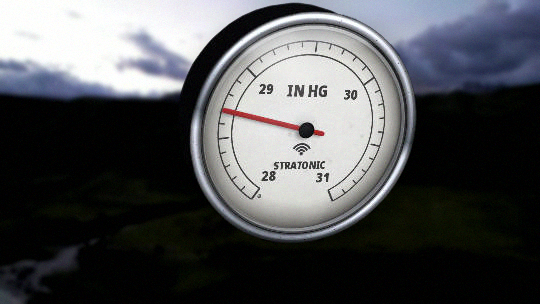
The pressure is 28.7,inHg
